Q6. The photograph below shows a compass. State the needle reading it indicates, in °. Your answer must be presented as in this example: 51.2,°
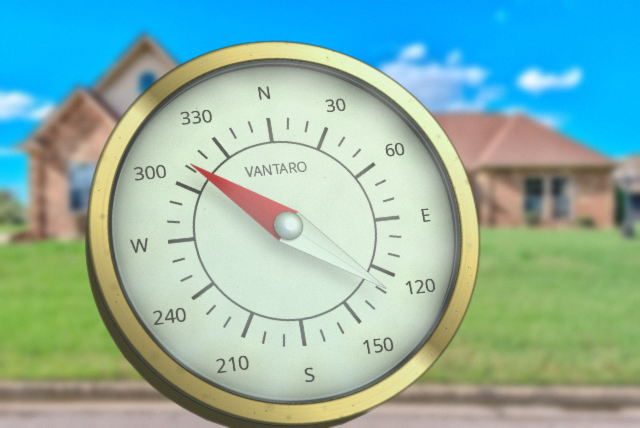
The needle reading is 310,°
